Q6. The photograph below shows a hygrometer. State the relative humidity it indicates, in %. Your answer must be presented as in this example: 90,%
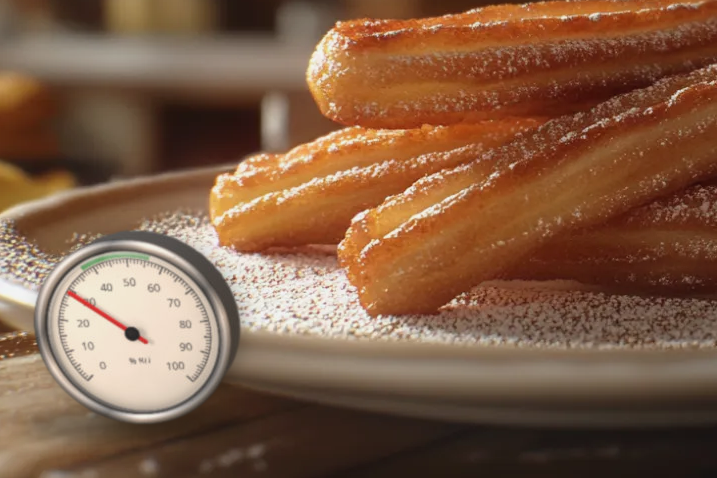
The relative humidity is 30,%
